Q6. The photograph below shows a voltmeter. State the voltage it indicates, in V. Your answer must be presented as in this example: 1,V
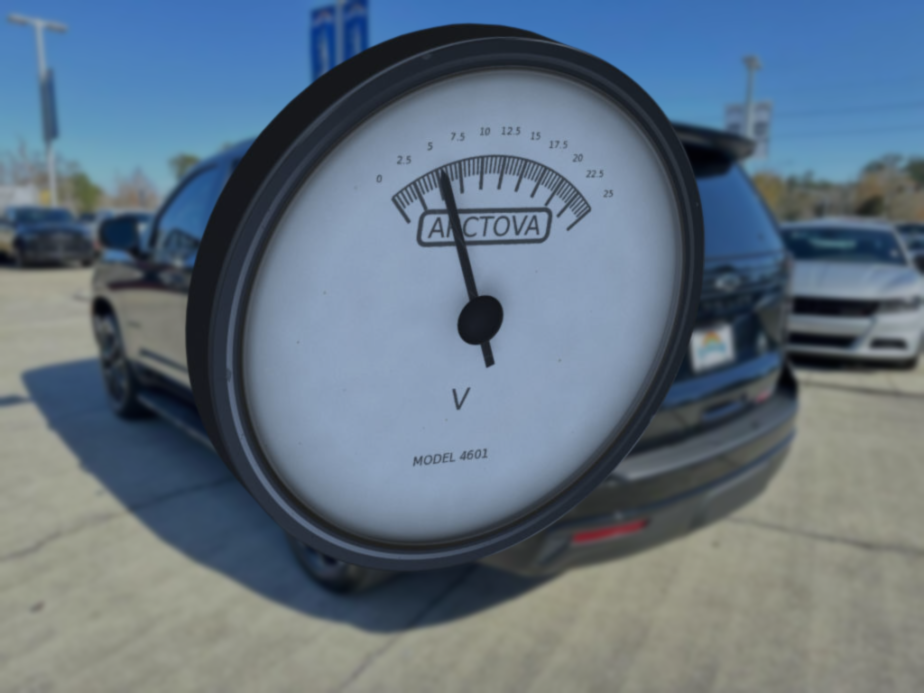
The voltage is 5,V
